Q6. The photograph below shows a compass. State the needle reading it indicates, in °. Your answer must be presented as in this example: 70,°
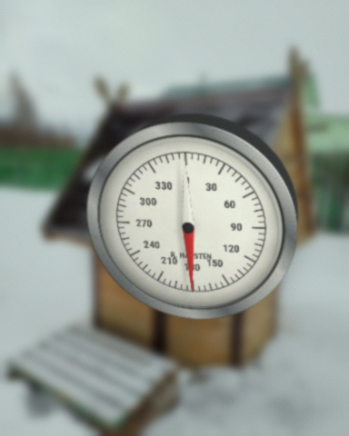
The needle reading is 180,°
